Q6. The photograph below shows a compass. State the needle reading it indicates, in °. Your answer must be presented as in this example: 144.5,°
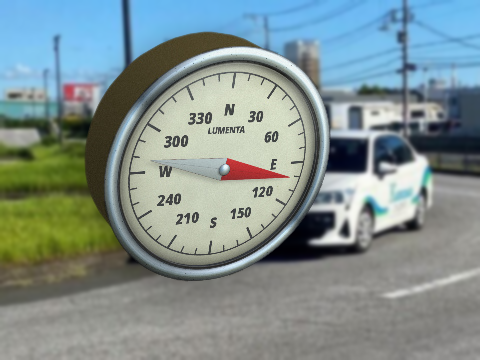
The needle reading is 100,°
